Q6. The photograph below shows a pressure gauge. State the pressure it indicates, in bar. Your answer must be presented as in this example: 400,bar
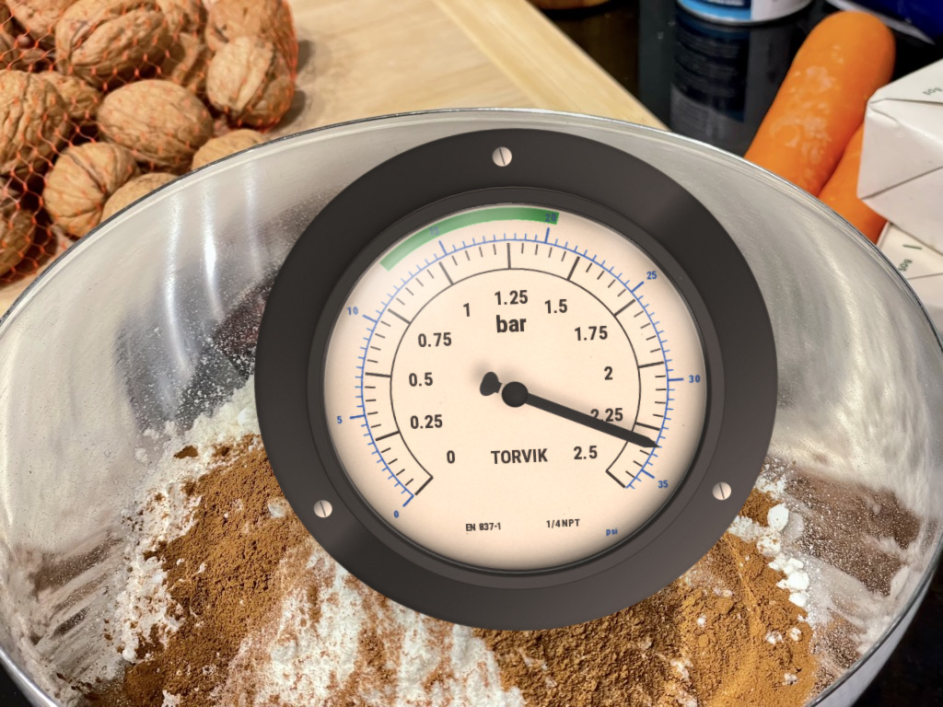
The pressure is 2.3,bar
